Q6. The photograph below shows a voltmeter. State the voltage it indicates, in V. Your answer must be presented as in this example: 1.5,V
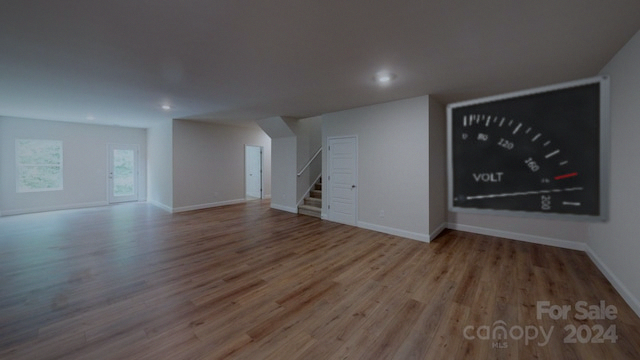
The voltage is 190,V
